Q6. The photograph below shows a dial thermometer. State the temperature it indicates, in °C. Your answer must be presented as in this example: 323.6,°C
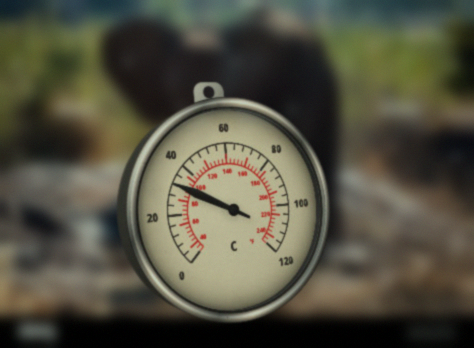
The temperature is 32,°C
